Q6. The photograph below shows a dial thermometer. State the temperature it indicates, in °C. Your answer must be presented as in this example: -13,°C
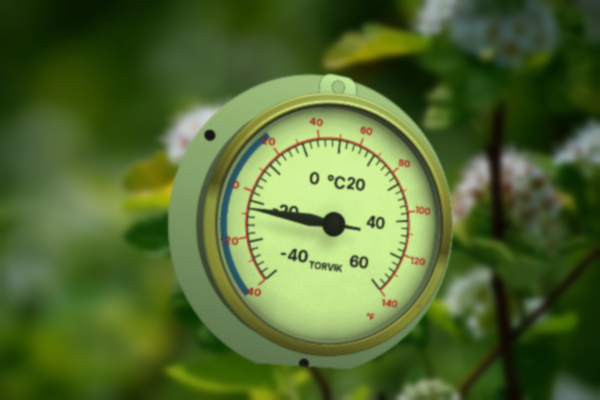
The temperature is -22,°C
